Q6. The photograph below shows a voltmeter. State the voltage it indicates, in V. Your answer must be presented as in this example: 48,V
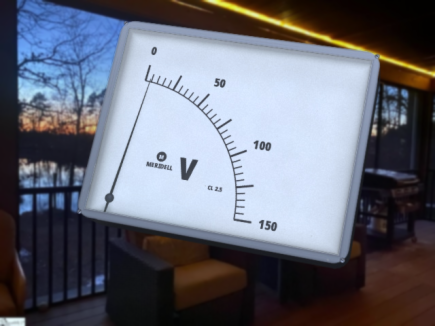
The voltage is 5,V
